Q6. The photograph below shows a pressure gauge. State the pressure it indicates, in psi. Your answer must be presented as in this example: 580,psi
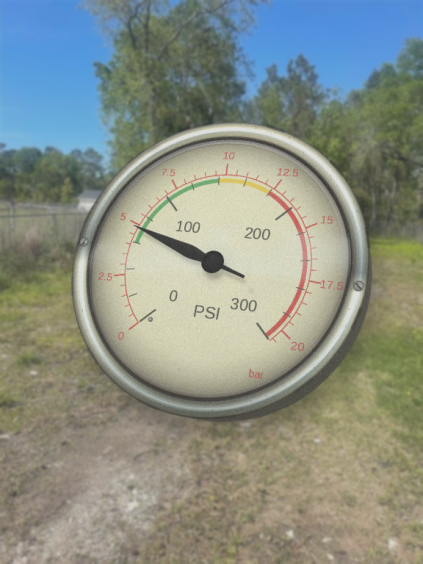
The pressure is 70,psi
